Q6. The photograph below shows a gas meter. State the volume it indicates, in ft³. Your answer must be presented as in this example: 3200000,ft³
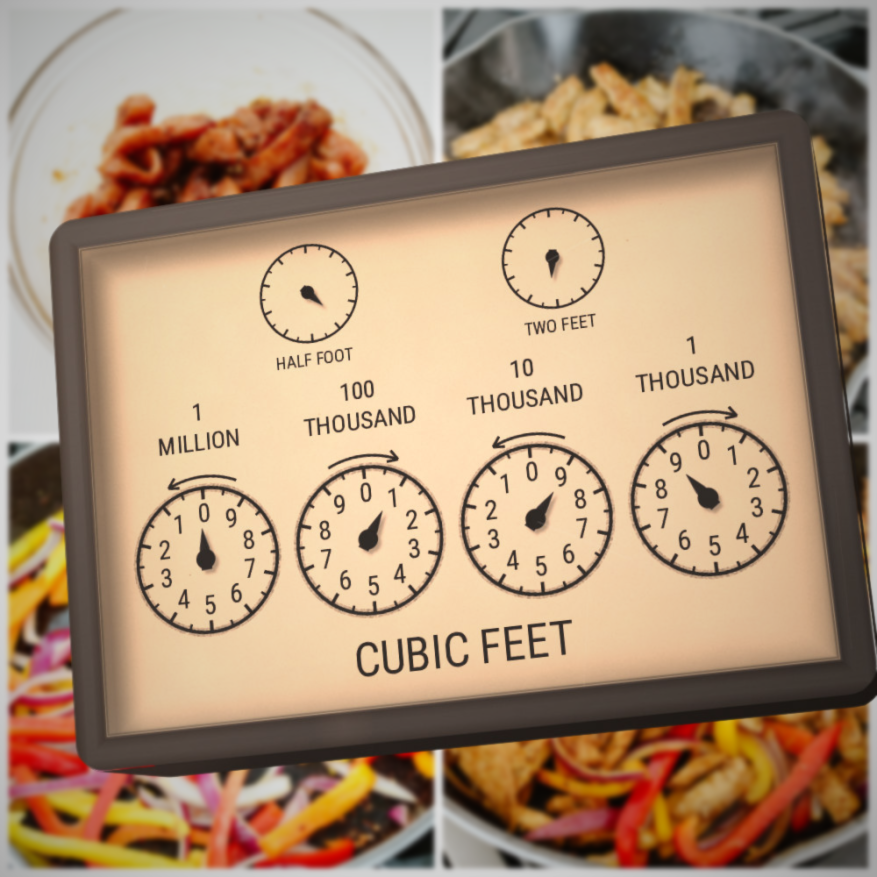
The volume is 8900,ft³
